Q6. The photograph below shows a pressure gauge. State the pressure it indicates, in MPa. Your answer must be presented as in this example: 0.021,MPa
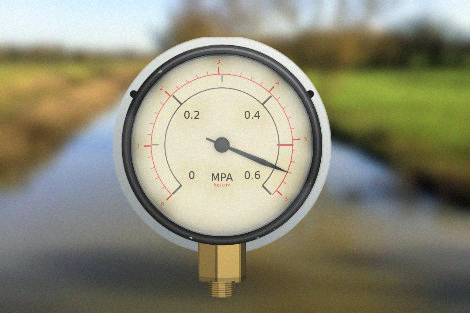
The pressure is 0.55,MPa
